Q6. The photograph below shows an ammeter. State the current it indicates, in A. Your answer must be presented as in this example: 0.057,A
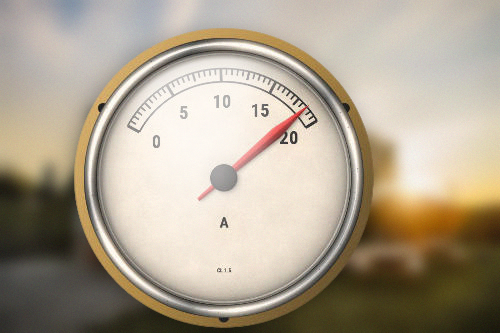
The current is 18.5,A
